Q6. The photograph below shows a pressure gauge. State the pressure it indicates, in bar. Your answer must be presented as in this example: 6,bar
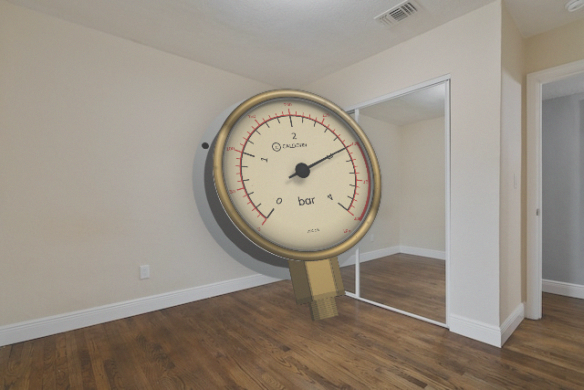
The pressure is 3,bar
